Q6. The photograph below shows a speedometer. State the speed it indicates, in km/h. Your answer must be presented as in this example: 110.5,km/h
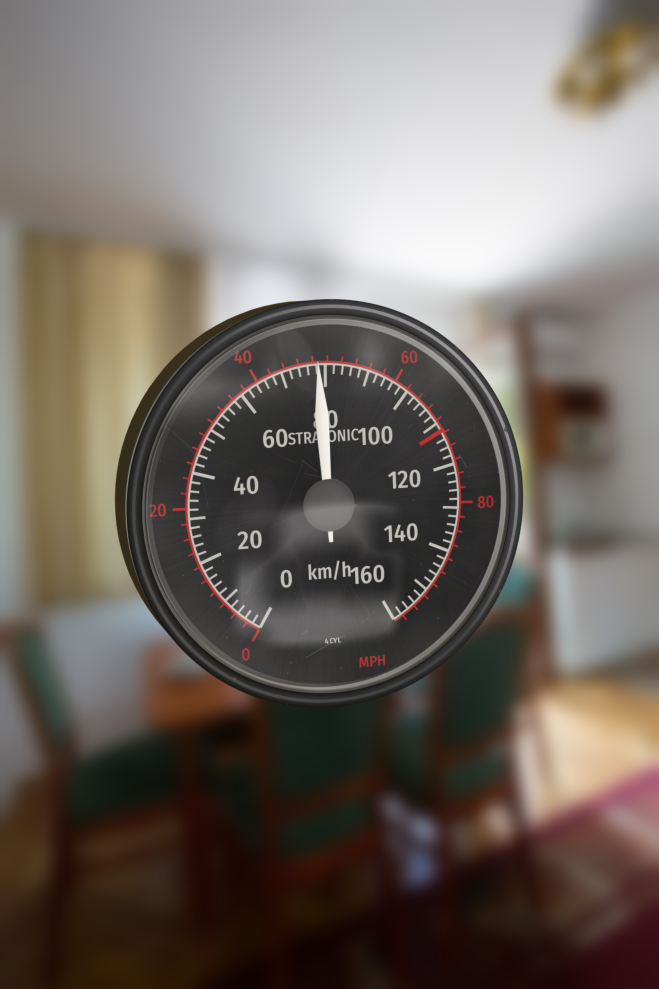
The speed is 78,km/h
